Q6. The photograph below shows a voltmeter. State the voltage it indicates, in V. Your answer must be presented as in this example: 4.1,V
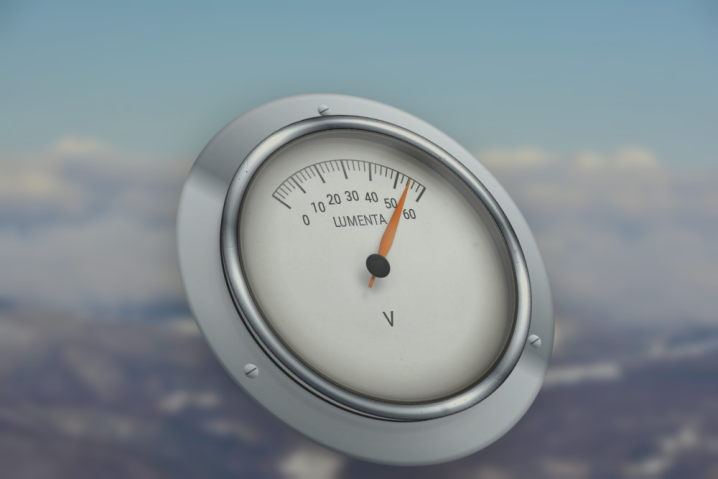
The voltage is 54,V
